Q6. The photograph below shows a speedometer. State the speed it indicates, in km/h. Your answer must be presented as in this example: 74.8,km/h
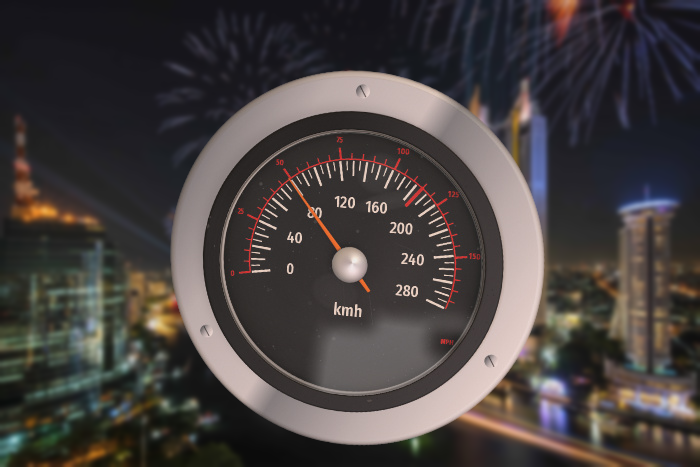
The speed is 80,km/h
